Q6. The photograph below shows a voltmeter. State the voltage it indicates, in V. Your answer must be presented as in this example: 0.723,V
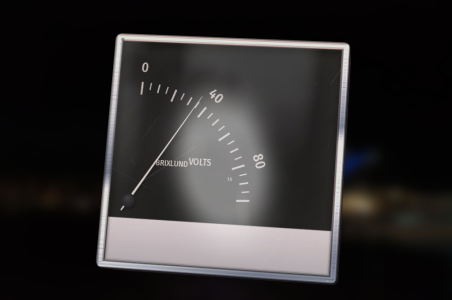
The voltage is 35,V
